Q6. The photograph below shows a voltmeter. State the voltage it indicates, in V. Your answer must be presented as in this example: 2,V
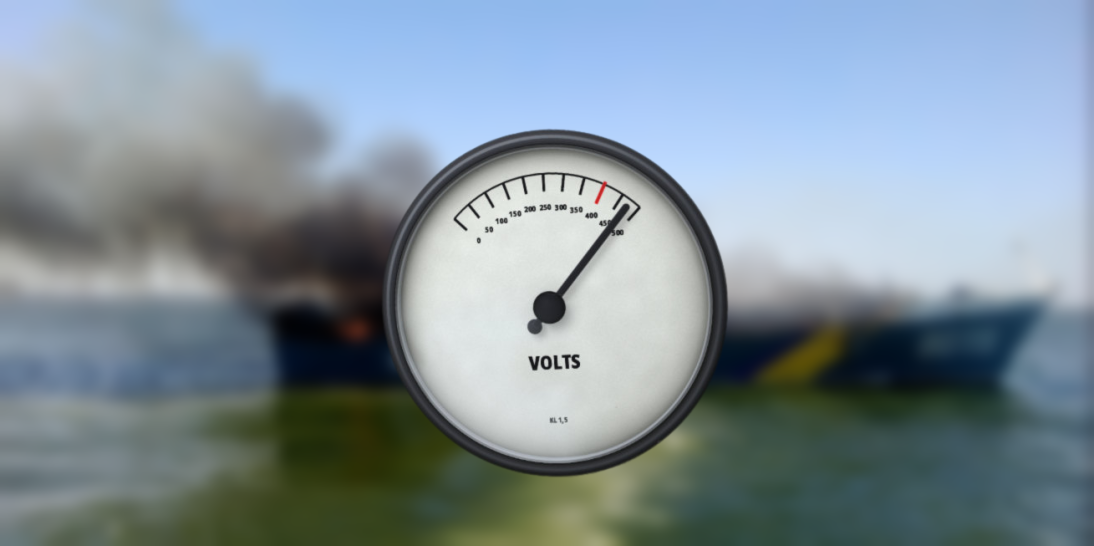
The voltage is 475,V
